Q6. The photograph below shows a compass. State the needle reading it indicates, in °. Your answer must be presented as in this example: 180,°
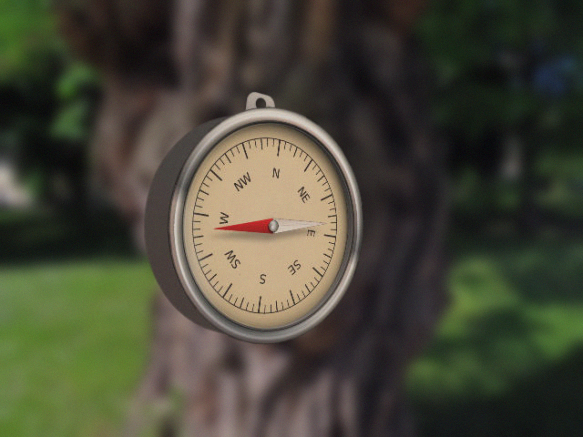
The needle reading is 260,°
